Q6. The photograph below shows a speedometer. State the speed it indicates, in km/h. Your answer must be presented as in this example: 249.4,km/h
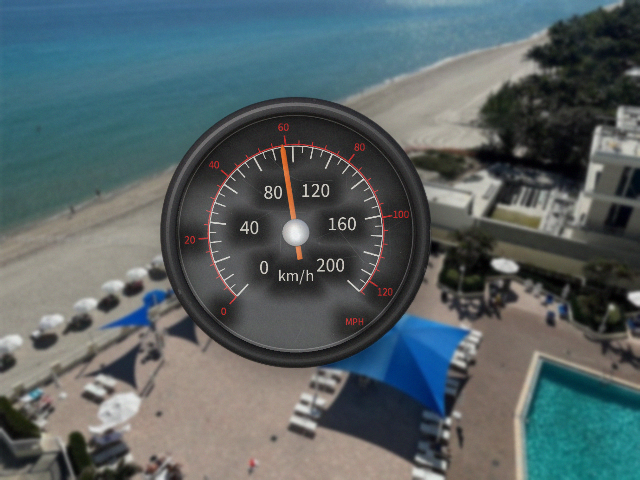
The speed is 95,km/h
